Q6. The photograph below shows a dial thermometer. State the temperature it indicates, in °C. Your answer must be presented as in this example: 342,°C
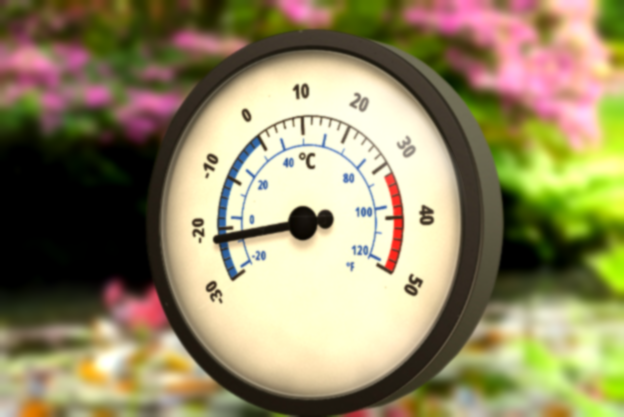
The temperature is -22,°C
